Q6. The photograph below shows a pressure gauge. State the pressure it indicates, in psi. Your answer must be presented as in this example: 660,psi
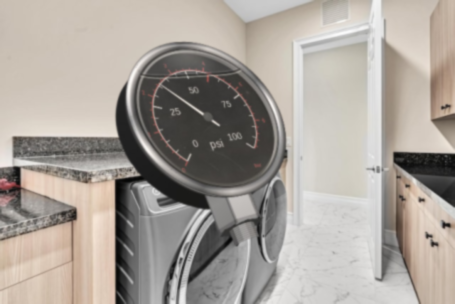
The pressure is 35,psi
